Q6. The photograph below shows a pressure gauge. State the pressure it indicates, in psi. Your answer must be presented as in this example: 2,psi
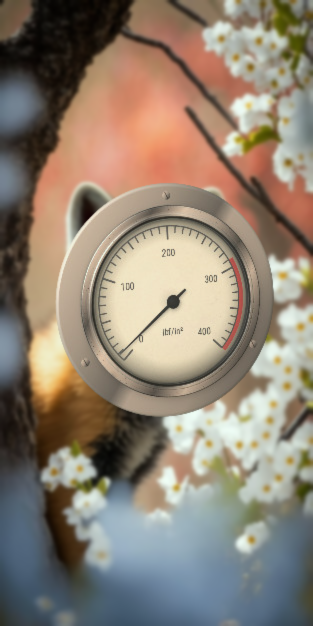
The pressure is 10,psi
